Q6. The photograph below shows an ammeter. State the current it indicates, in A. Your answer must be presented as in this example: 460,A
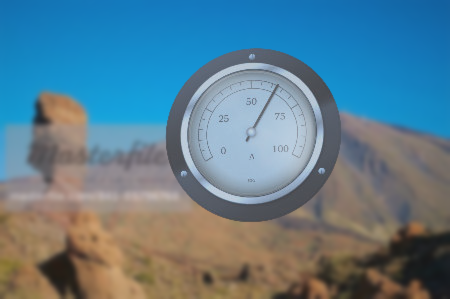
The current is 62.5,A
